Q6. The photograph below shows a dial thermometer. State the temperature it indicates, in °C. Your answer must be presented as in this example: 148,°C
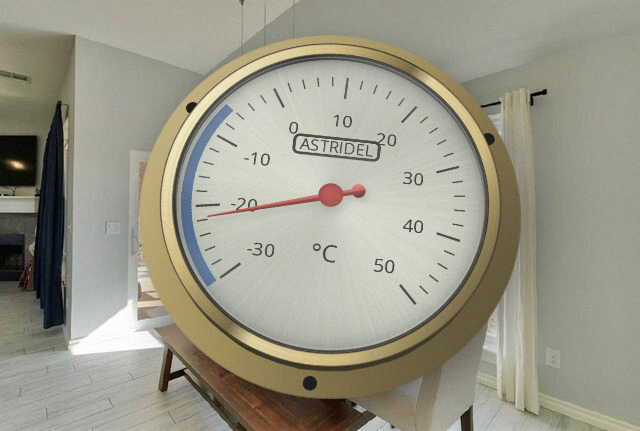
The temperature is -22,°C
